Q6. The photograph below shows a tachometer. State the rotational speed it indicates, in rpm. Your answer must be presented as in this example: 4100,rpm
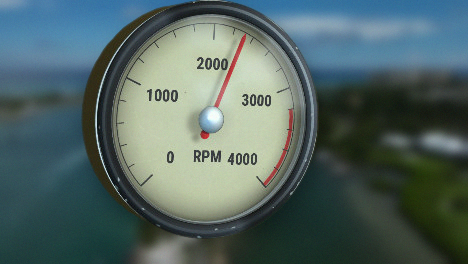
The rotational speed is 2300,rpm
